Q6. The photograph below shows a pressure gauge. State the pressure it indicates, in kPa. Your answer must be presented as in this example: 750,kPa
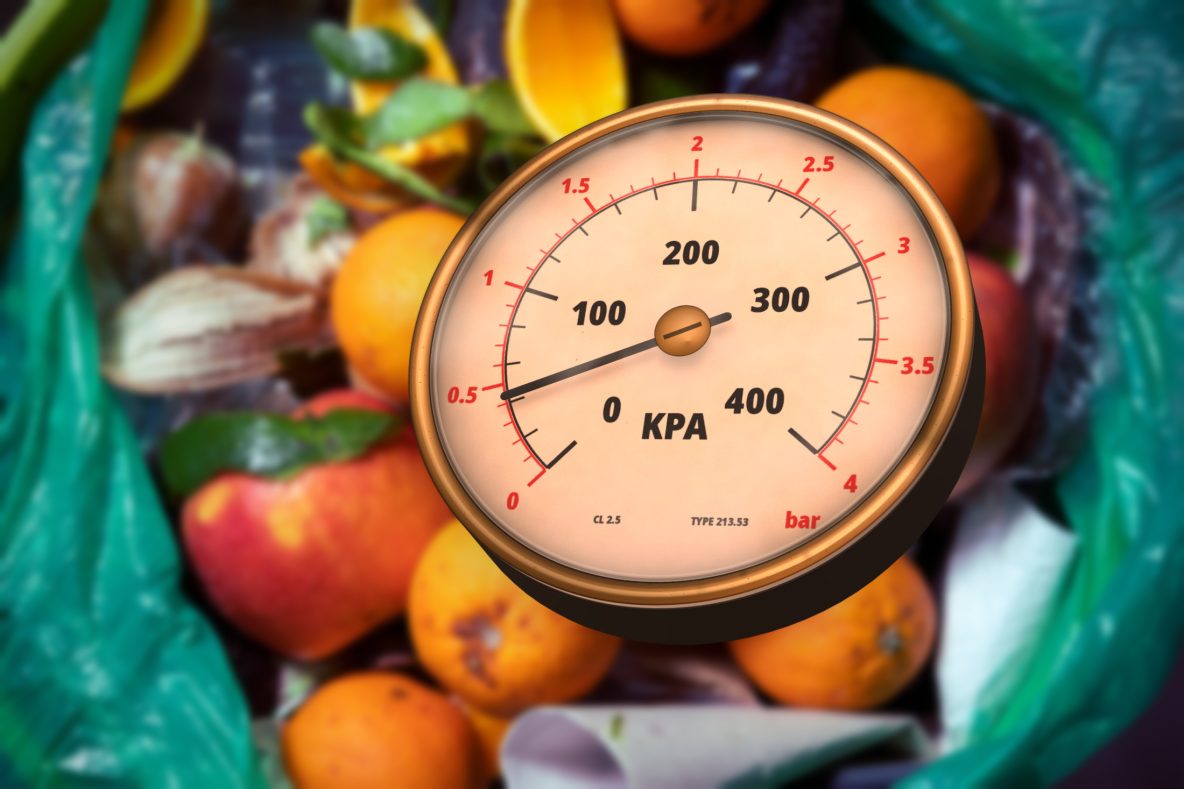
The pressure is 40,kPa
